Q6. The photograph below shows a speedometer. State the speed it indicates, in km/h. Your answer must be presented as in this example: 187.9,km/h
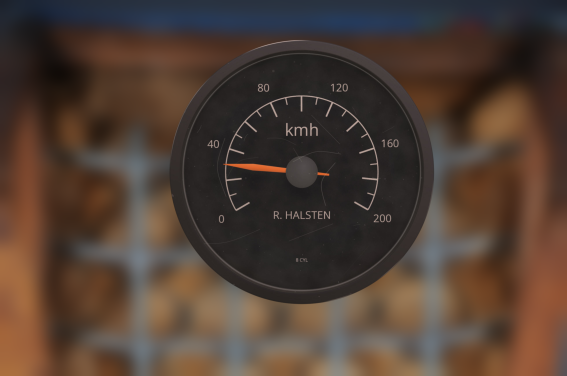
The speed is 30,km/h
